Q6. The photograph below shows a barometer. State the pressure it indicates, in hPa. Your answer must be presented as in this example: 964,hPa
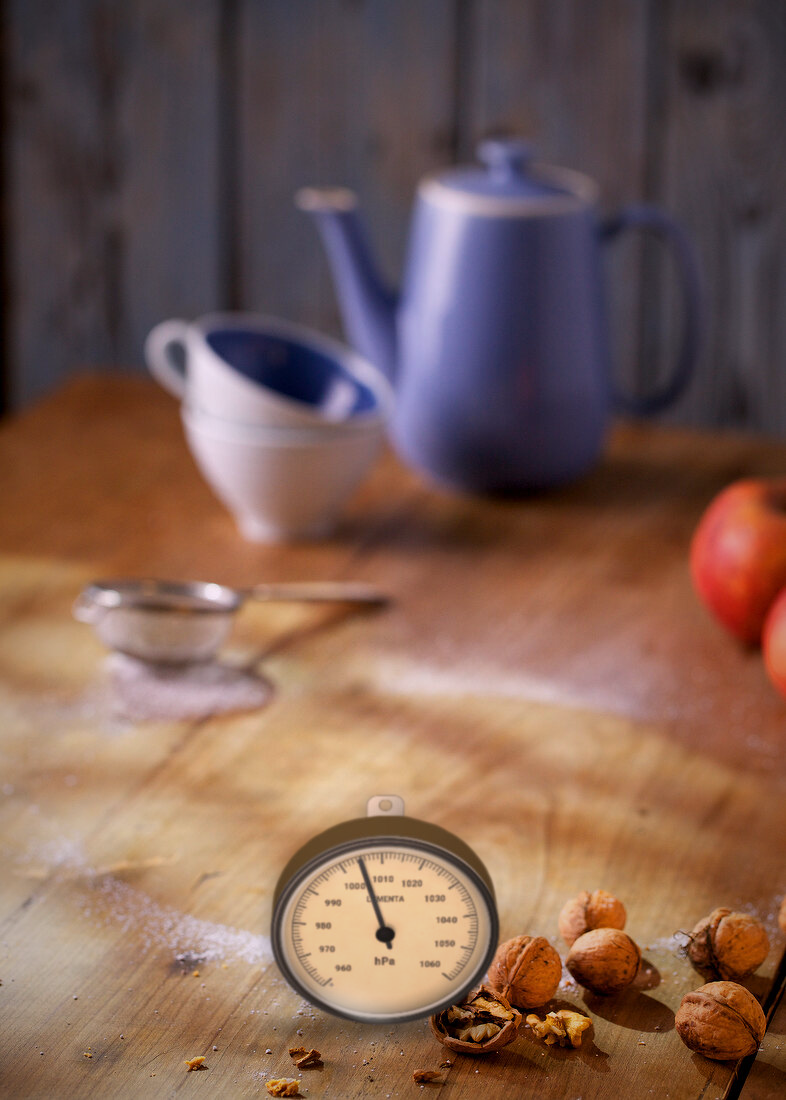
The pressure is 1005,hPa
